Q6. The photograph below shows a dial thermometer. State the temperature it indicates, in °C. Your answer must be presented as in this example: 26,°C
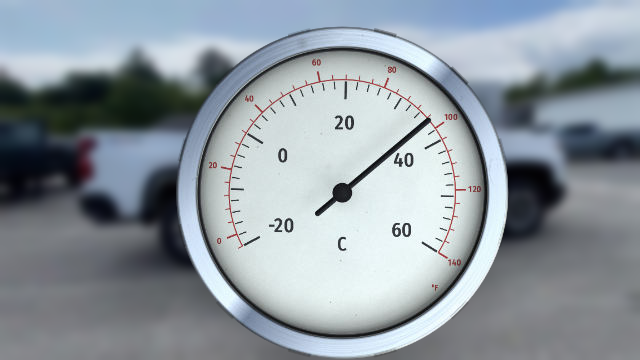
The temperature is 36,°C
